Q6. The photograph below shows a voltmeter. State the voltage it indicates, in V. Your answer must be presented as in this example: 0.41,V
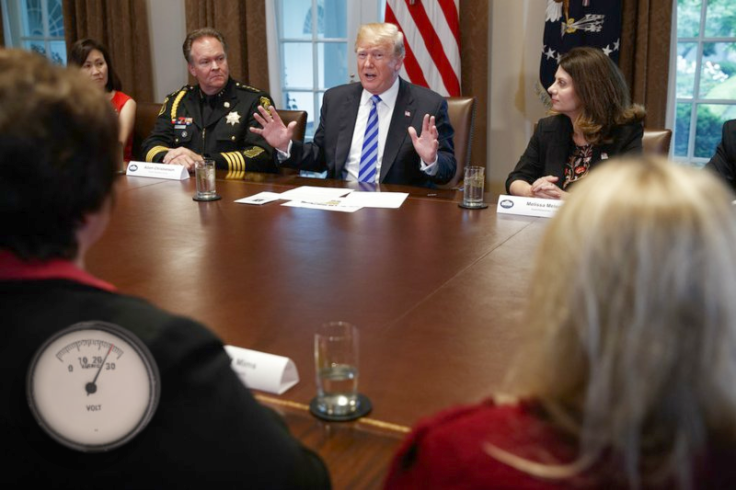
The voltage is 25,V
